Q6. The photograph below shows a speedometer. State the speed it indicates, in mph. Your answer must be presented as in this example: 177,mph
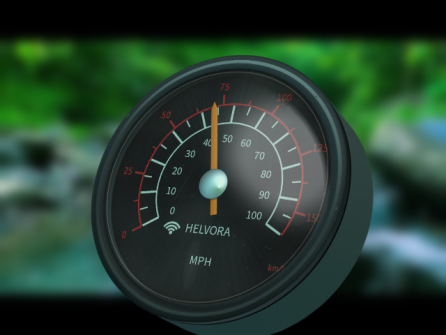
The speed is 45,mph
